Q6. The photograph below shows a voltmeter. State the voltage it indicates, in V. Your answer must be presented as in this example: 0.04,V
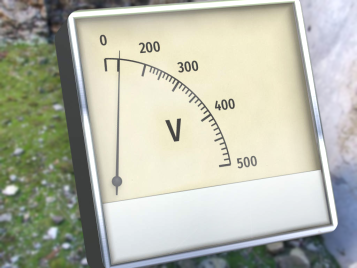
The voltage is 100,V
